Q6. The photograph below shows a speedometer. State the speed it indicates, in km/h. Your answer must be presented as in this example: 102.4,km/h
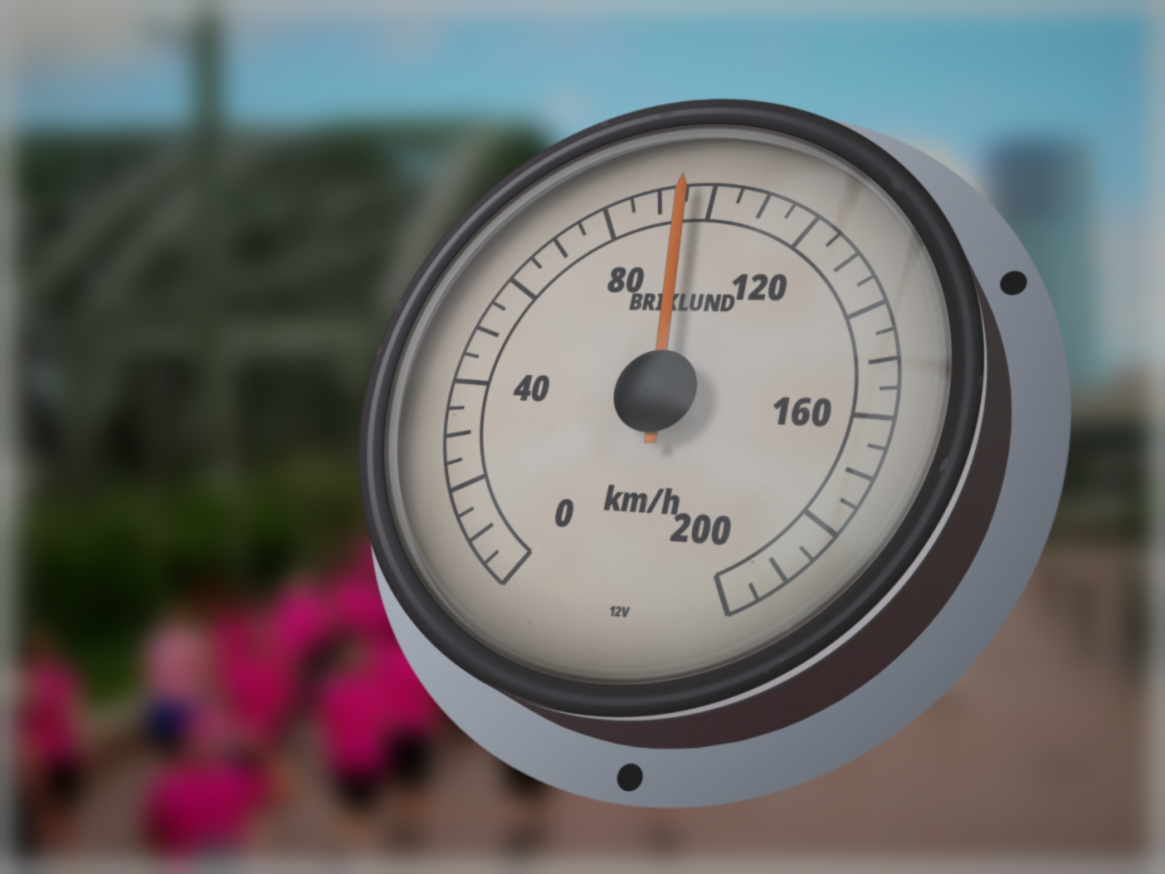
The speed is 95,km/h
